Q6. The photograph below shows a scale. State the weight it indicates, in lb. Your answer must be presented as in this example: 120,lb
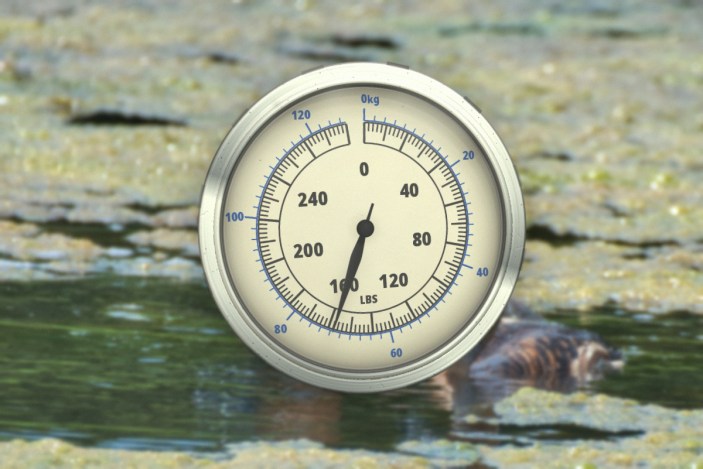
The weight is 158,lb
